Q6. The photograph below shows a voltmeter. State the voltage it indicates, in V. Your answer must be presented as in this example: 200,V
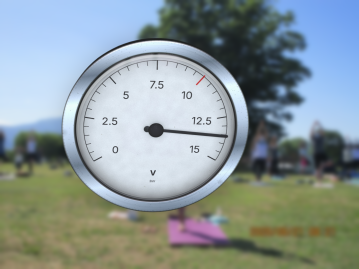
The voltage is 13.5,V
